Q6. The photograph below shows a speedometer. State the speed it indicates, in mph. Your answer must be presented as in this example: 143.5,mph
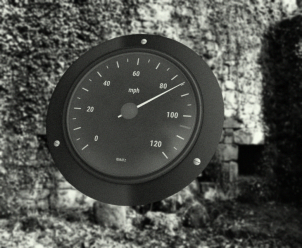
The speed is 85,mph
